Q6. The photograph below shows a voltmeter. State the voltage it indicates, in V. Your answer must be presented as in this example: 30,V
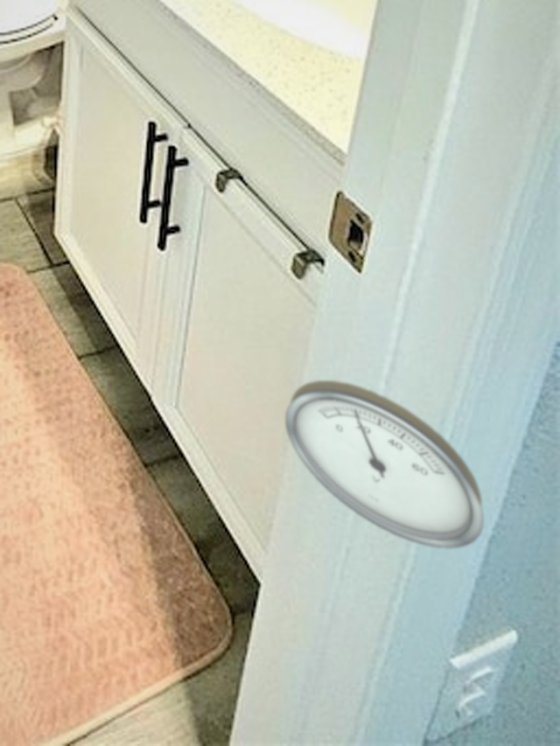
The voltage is 20,V
